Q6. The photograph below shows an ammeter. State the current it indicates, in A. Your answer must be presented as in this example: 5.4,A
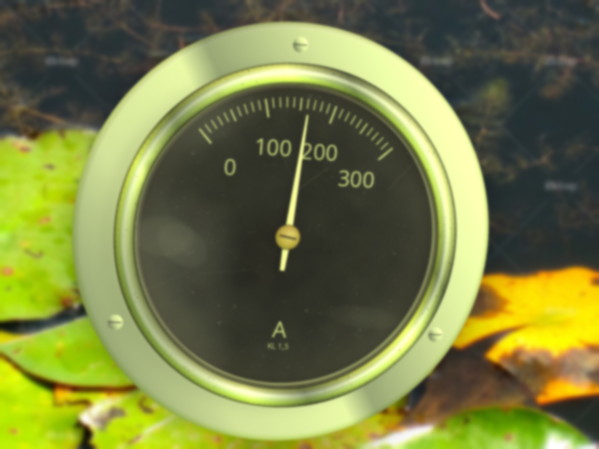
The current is 160,A
